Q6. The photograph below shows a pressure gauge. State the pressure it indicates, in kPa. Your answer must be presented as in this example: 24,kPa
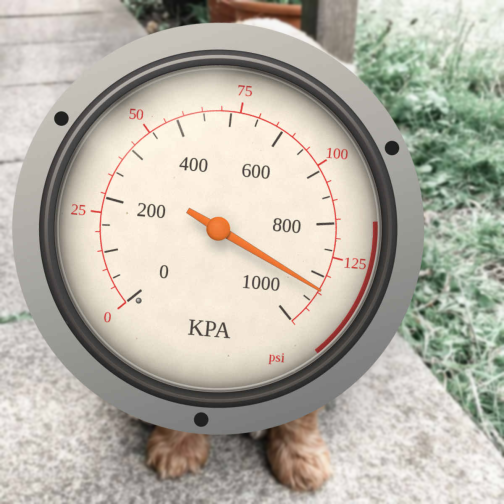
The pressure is 925,kPa
